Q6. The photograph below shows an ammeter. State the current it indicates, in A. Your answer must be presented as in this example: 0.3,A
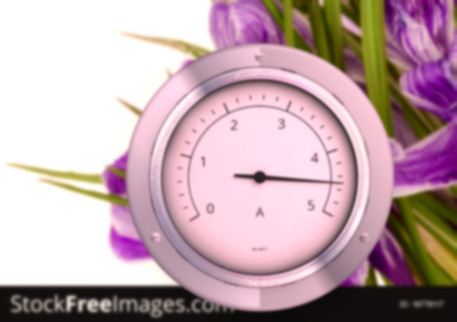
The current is 4.5,A
